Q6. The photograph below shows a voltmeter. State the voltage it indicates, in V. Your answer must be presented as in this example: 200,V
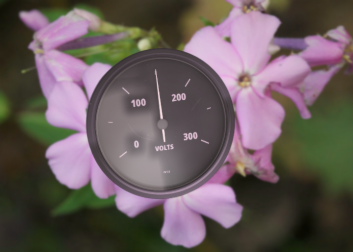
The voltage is 150,V
